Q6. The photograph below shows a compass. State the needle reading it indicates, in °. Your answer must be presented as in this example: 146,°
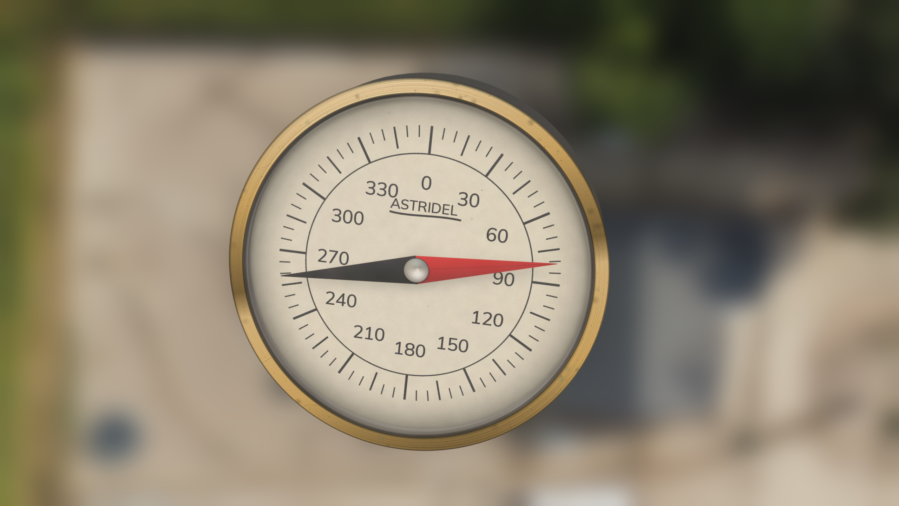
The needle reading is 80,°
